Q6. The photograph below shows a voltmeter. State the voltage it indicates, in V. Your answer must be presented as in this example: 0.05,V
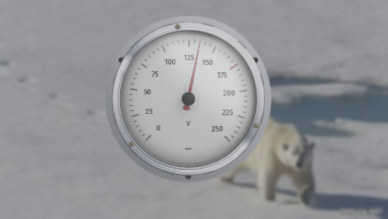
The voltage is 135,V
